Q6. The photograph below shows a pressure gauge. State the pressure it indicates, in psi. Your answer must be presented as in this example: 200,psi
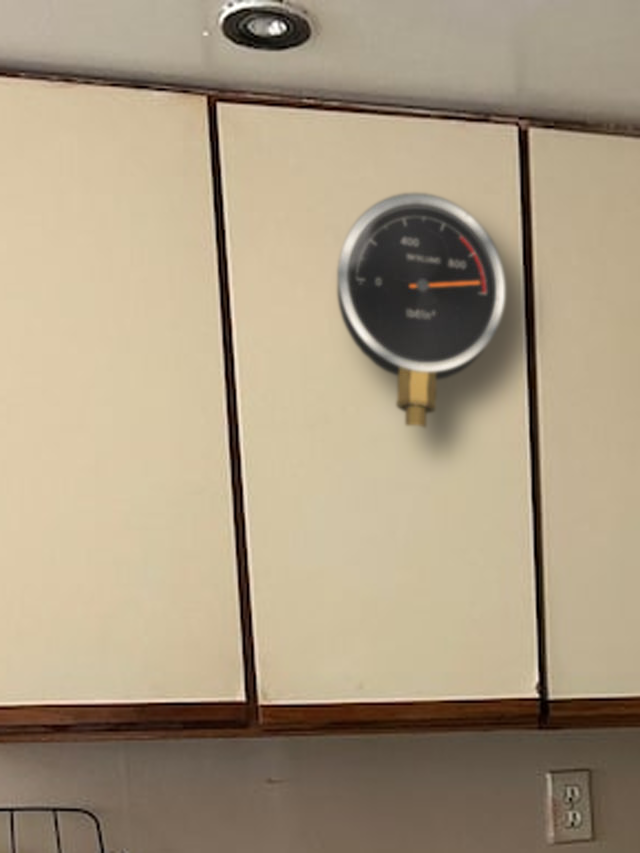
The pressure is 950,psi
